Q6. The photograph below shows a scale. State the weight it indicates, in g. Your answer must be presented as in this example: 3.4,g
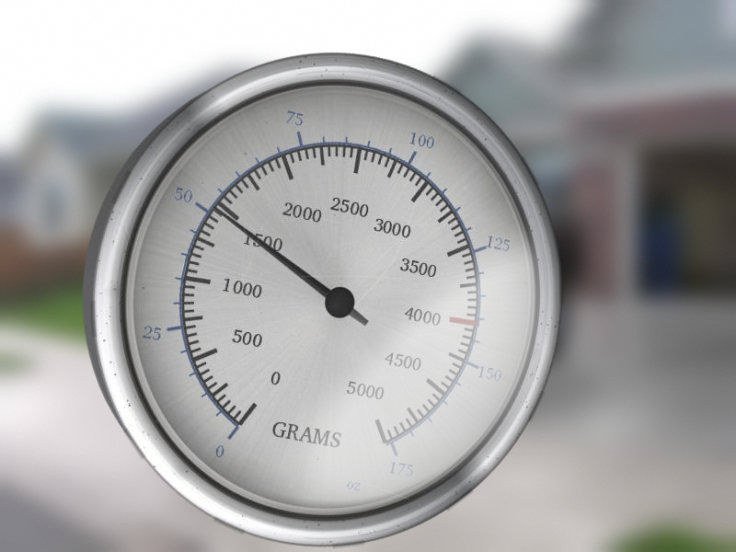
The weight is 1450,g
